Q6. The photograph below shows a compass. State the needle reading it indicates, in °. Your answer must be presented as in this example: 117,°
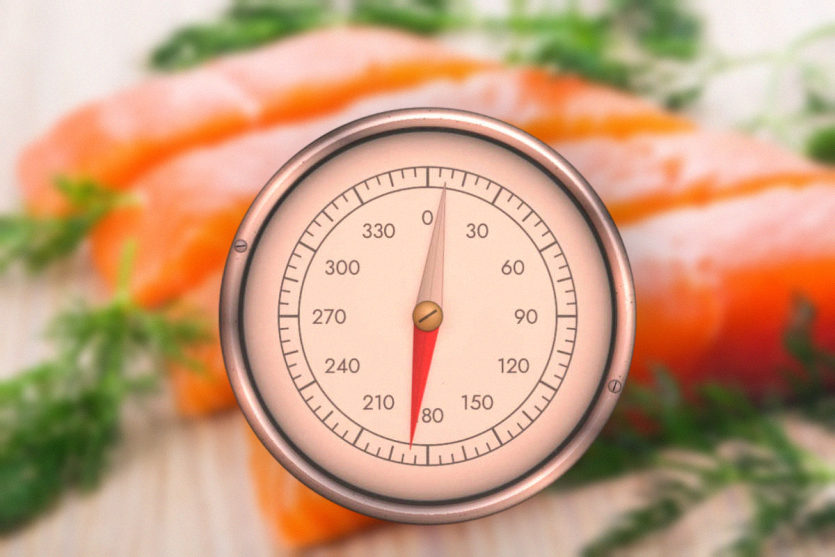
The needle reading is 187.5,°
